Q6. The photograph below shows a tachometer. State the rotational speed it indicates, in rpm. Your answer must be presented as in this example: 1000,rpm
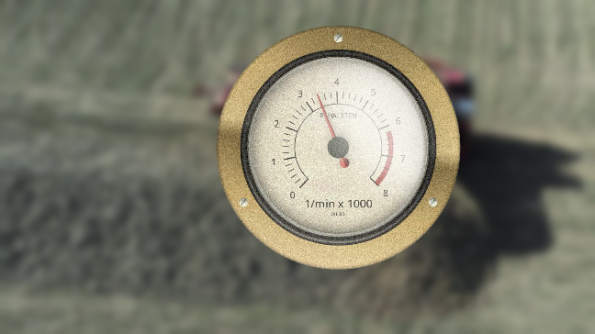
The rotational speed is 3400,rpm
